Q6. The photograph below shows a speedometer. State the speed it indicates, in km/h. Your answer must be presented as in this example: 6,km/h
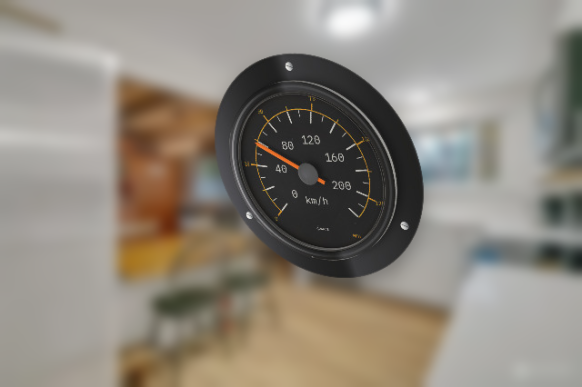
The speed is 60,km/h
